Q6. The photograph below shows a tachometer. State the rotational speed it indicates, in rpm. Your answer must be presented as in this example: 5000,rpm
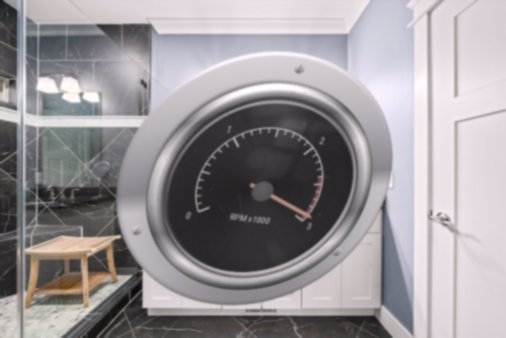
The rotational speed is 2900,rpm
